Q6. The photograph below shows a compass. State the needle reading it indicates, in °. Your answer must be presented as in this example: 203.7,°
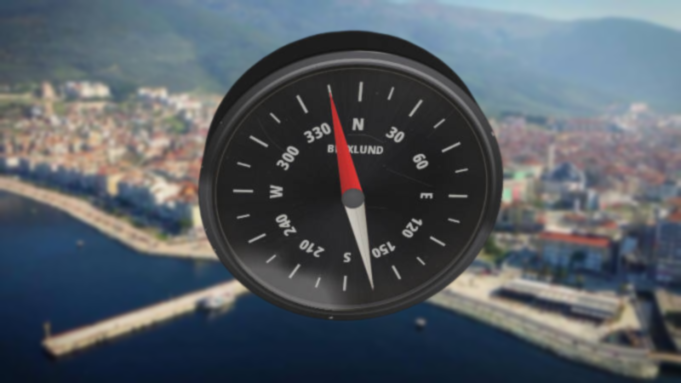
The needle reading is 345,°
